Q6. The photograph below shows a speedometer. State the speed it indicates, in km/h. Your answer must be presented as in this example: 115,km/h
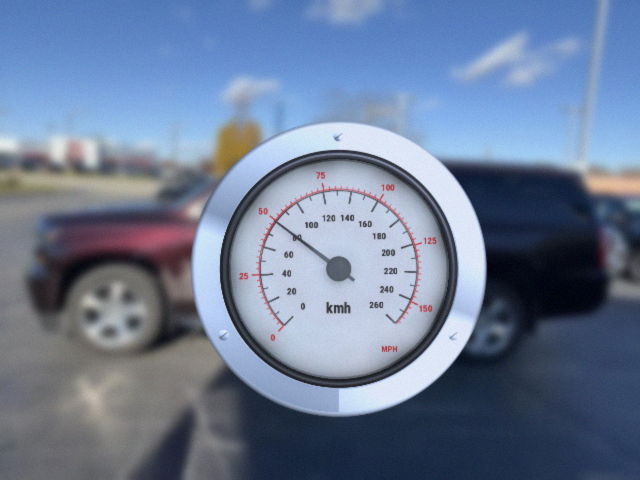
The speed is 80,km/h
